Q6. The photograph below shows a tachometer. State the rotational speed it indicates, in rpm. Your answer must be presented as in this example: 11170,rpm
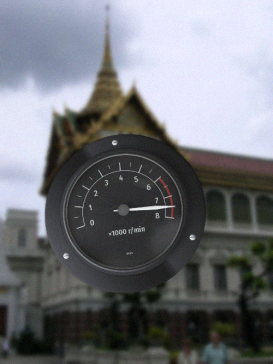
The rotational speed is 7500,rpm
